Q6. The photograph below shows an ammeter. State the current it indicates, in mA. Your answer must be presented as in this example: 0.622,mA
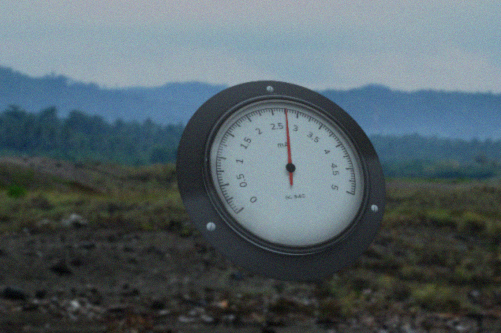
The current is 2.75,mA
